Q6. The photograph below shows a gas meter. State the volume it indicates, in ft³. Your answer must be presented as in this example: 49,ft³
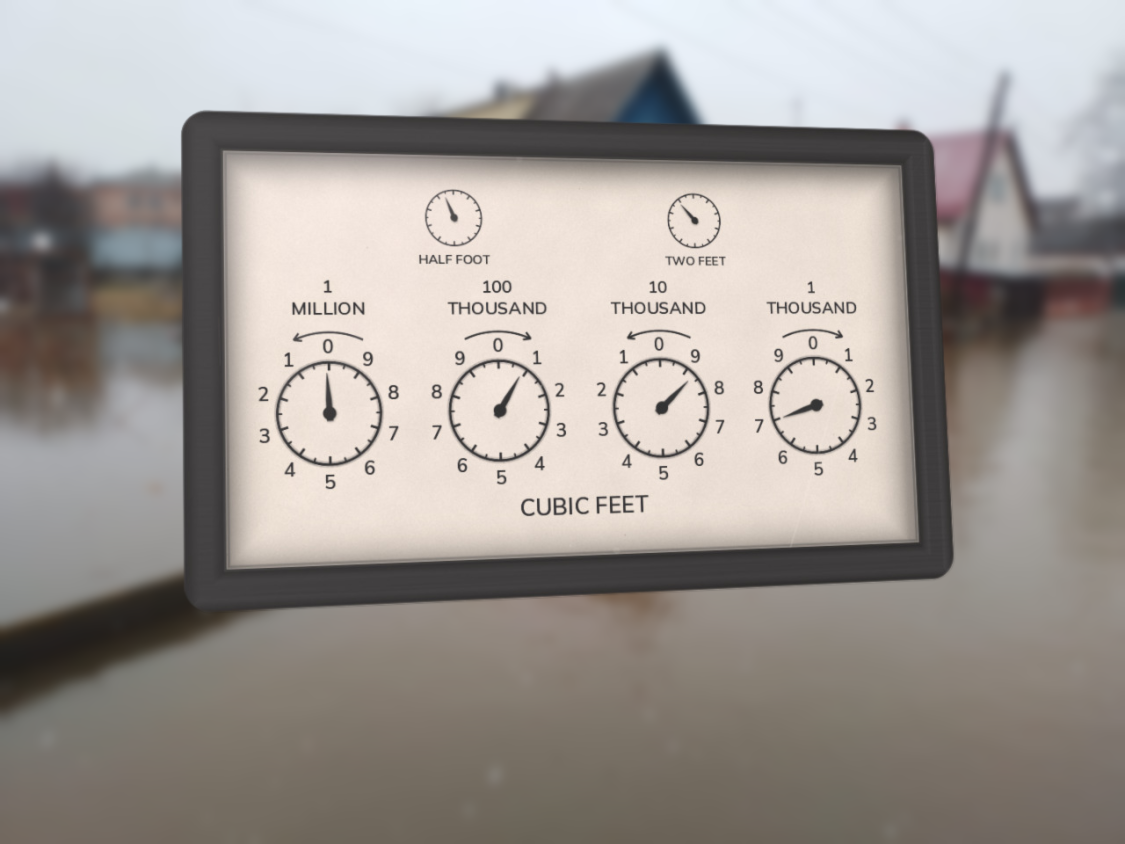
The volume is 8700,ft³
